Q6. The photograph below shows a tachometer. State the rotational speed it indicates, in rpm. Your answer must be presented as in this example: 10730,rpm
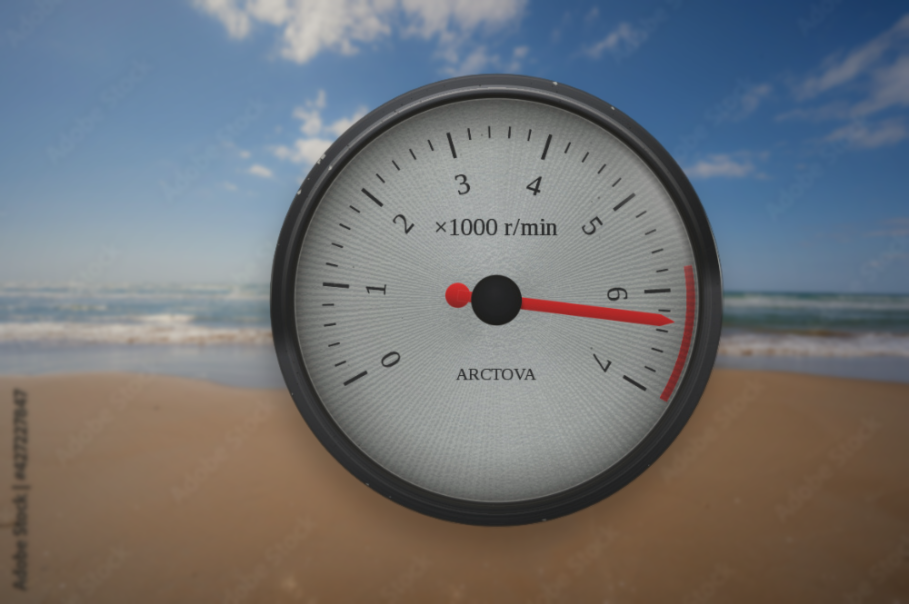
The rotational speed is 6300,rpm
